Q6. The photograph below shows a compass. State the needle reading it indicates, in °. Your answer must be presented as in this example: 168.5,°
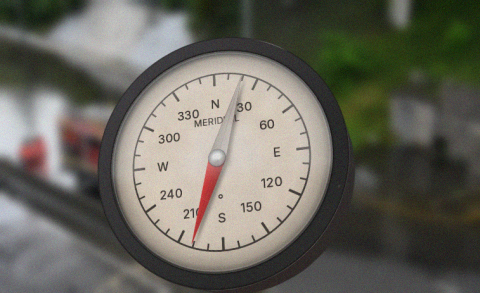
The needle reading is 200,°
